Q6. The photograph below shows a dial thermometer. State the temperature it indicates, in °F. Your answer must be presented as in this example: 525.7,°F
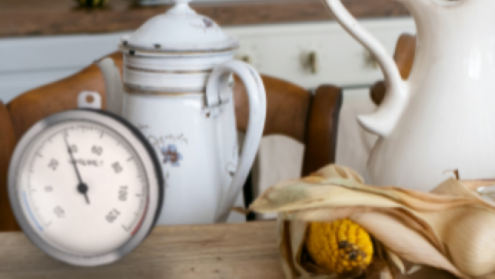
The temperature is 40,°F
